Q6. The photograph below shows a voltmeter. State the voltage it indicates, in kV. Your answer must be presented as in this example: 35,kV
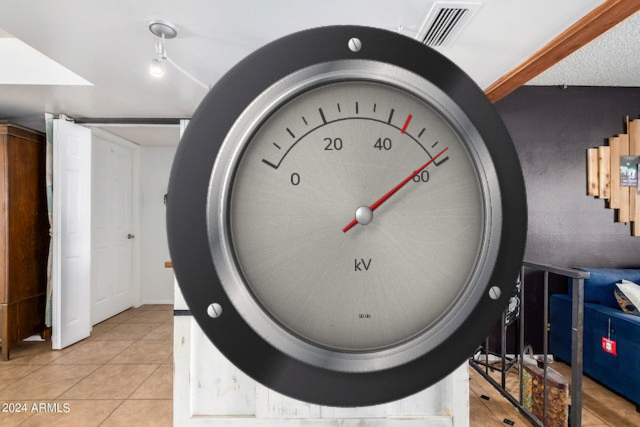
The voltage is 57.5,kV
